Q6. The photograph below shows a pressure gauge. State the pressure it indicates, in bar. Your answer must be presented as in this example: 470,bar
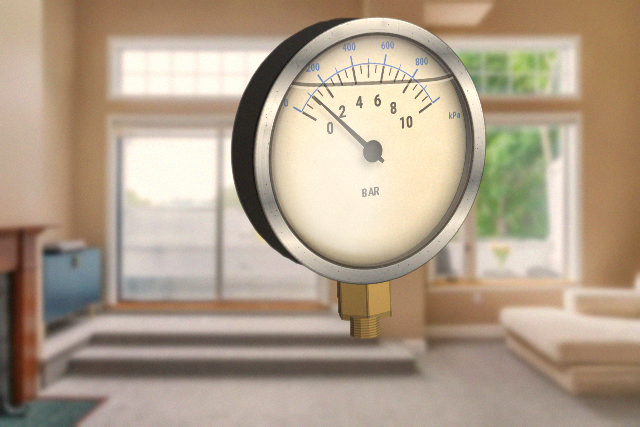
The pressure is 1,bar
